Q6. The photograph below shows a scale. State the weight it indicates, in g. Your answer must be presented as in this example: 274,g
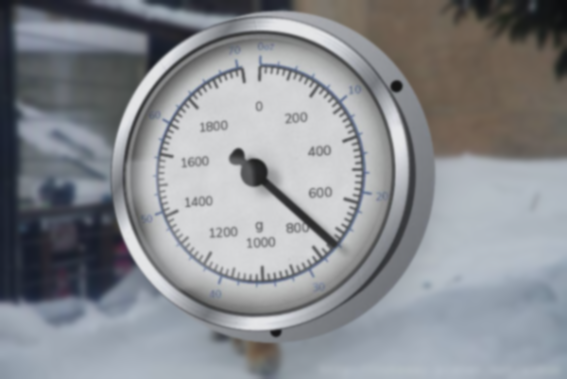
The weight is 740,g
